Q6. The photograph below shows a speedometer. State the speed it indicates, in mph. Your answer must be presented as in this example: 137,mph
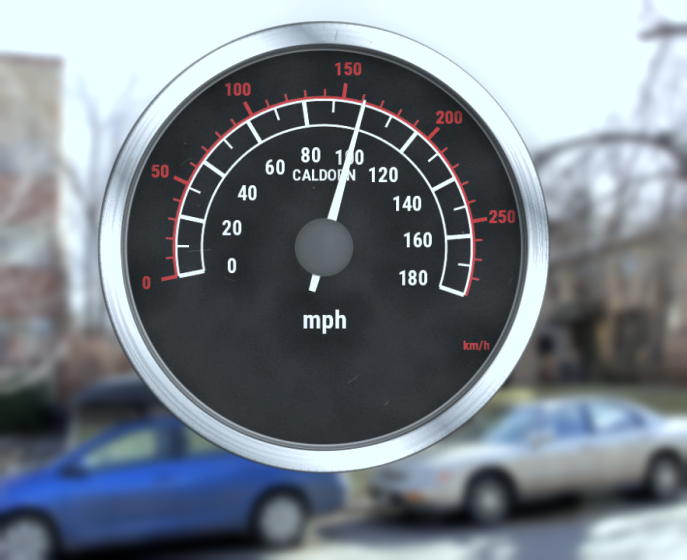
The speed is 100,mph
